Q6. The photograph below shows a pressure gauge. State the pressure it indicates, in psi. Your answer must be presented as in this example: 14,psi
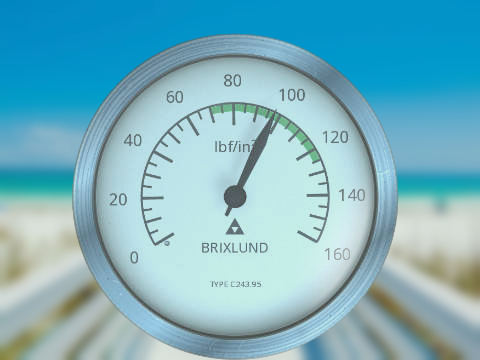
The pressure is 97.5,psi
